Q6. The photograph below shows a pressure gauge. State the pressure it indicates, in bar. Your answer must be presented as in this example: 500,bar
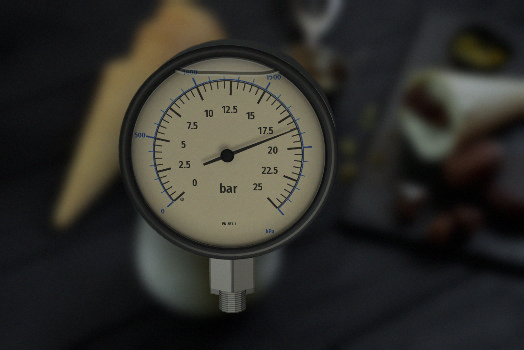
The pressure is 18.5,bar
